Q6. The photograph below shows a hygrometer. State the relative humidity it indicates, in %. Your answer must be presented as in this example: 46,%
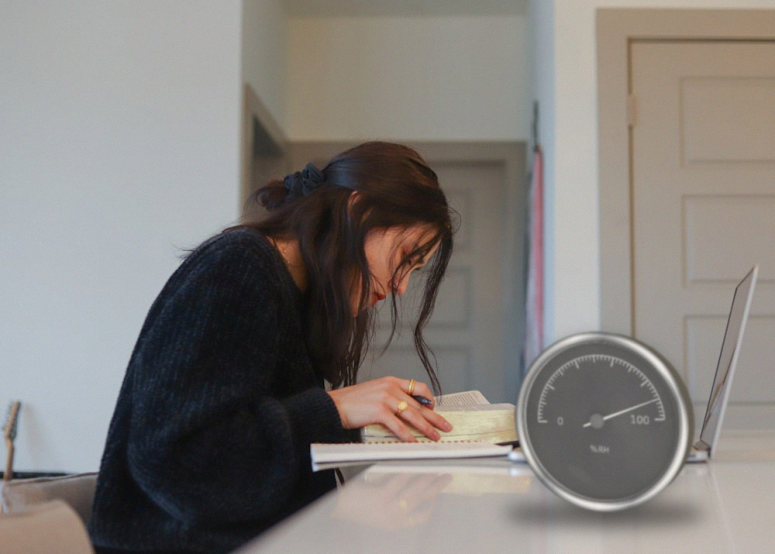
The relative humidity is 90,%
